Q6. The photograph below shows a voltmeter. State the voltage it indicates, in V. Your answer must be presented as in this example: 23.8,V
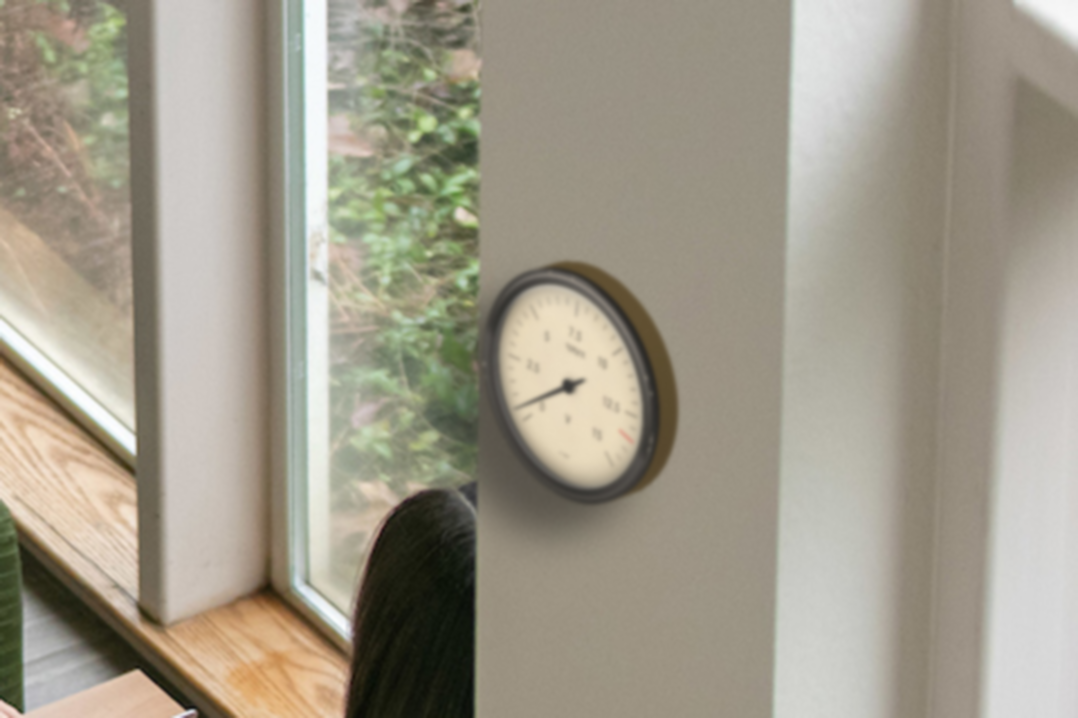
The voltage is 0.5,V
